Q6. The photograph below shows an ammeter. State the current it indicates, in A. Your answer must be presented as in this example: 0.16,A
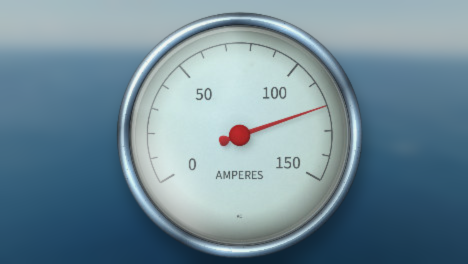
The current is 120,A
